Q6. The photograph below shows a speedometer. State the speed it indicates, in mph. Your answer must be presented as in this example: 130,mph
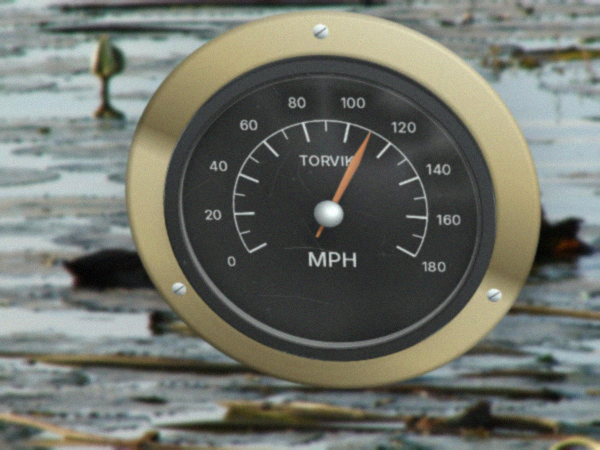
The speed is 110,mph
